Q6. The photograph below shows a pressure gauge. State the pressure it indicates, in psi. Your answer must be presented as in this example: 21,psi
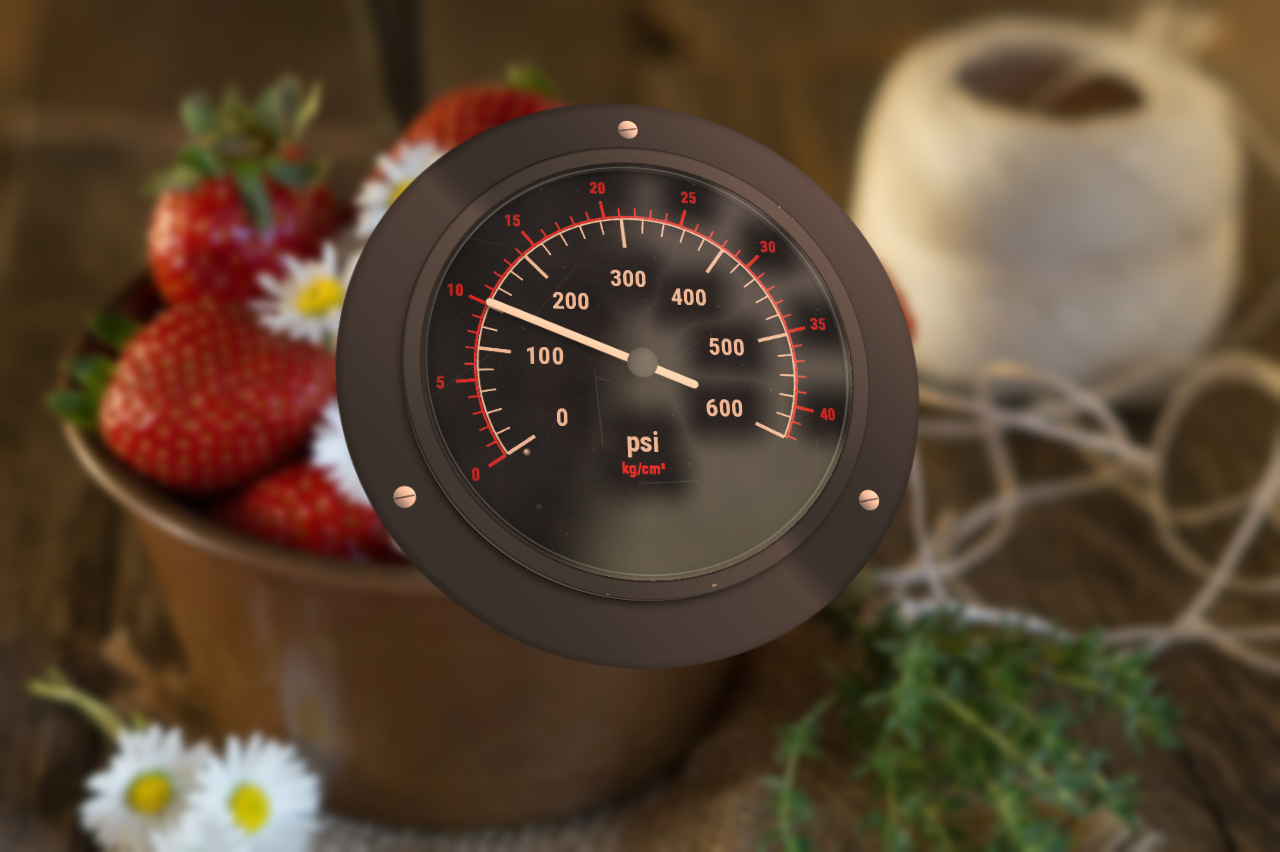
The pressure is 140,psi
